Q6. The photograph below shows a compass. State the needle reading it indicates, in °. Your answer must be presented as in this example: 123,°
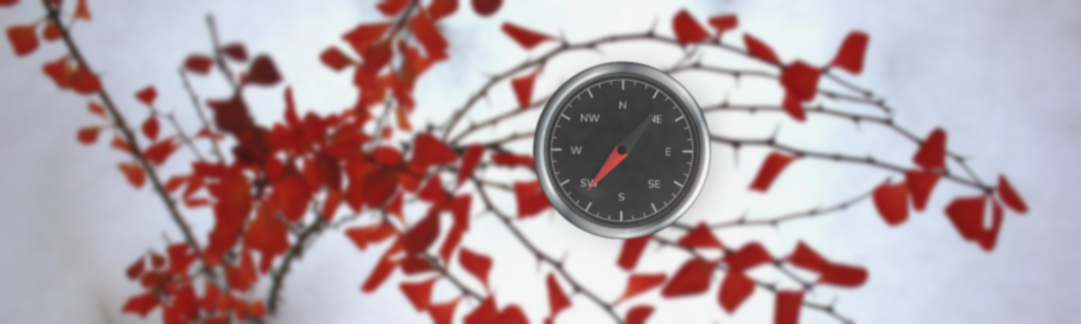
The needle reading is 220,°
